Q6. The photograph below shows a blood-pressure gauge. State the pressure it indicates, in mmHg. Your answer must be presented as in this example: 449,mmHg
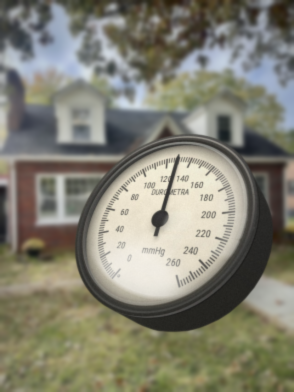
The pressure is 130,mmHg
